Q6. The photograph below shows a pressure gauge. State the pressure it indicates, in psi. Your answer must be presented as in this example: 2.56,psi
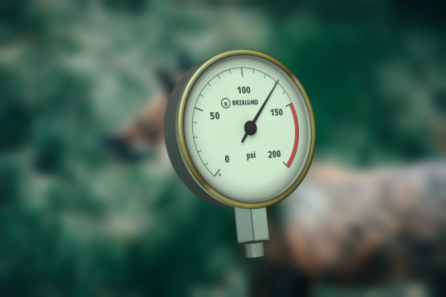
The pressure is 130,psi
